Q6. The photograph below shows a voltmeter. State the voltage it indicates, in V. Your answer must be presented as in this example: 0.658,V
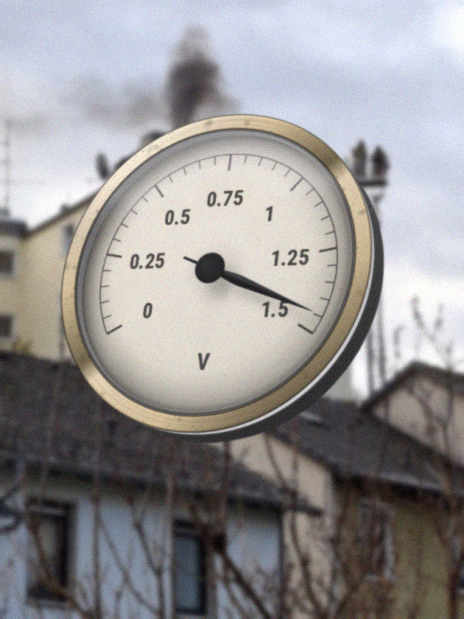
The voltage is 1.45,V
